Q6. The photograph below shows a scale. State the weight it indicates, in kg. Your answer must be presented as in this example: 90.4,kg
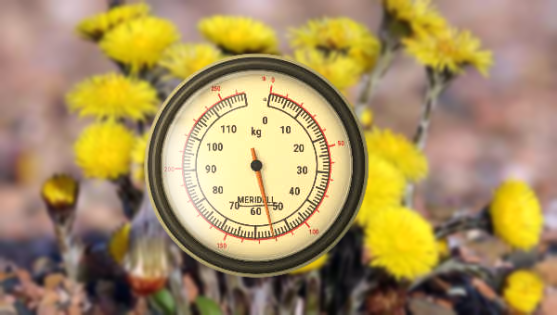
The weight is 55,kg
